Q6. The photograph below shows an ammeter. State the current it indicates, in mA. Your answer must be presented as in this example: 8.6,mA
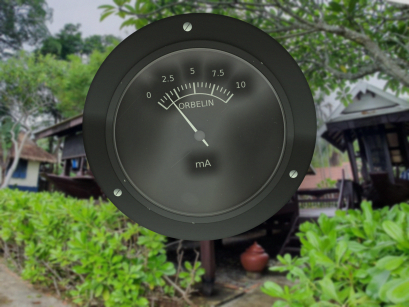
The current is 1.5,mA
